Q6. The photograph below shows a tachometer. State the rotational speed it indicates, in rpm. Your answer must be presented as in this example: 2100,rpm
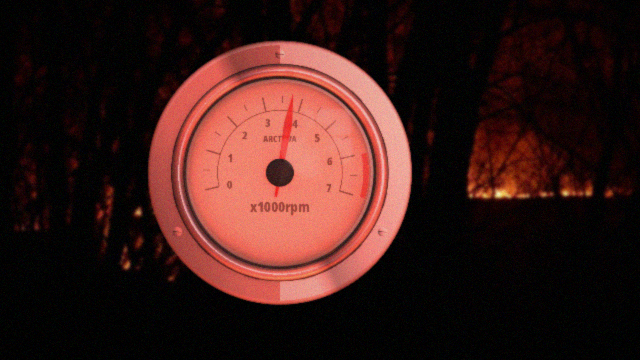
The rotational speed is 3750,rpm
